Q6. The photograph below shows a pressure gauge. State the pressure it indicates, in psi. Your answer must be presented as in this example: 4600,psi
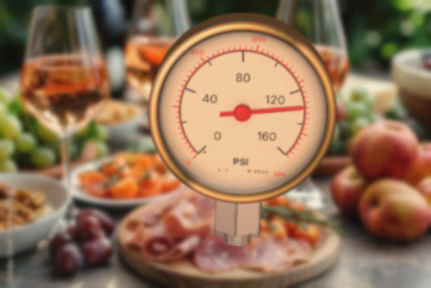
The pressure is 130,psi
